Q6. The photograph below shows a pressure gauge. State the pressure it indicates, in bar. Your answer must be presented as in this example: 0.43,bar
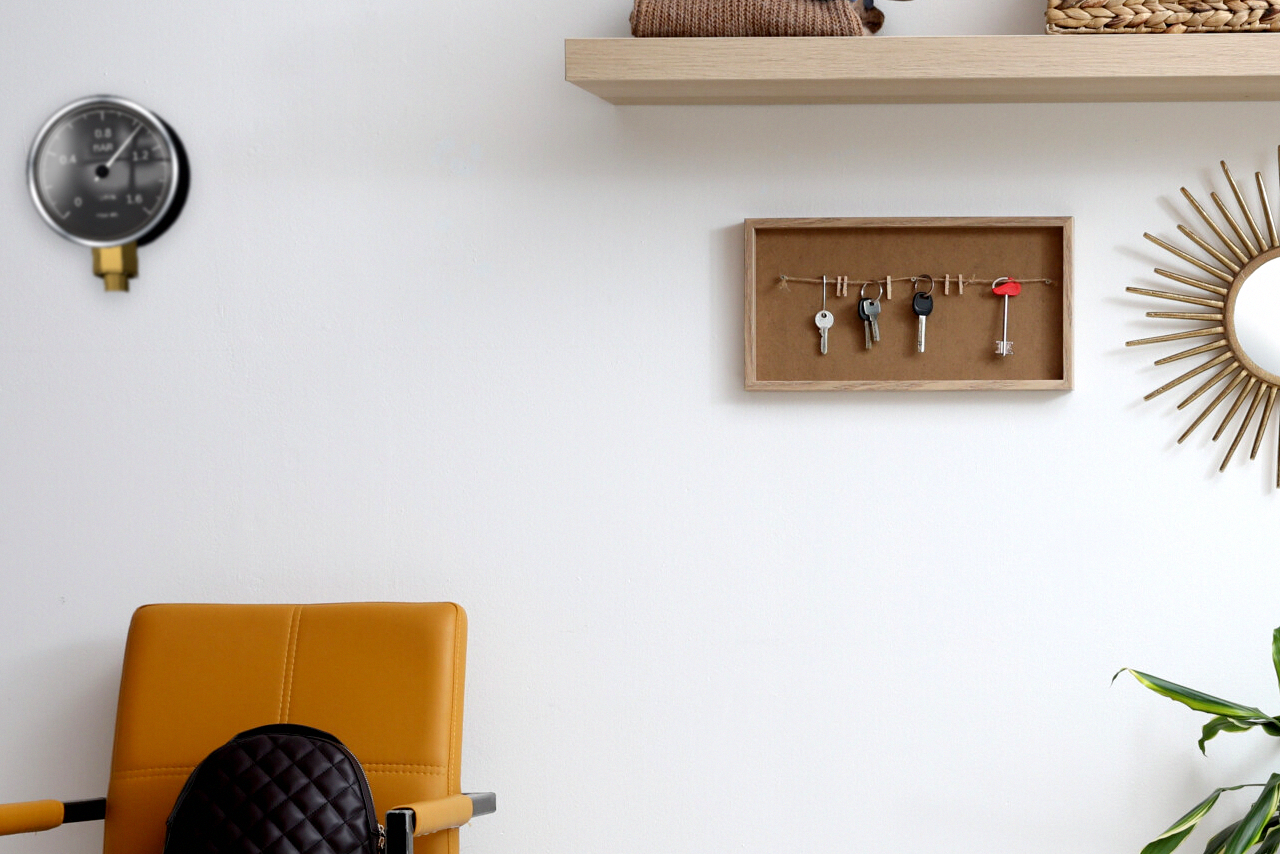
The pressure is 1.05,bar
